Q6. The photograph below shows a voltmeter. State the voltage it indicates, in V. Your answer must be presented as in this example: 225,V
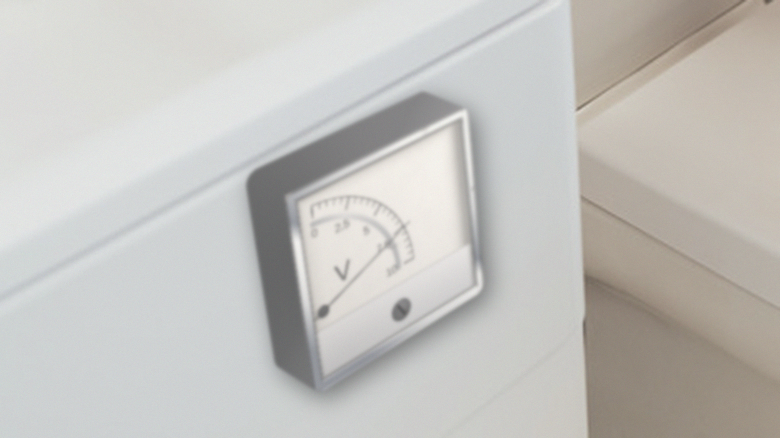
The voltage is 7.5,V
